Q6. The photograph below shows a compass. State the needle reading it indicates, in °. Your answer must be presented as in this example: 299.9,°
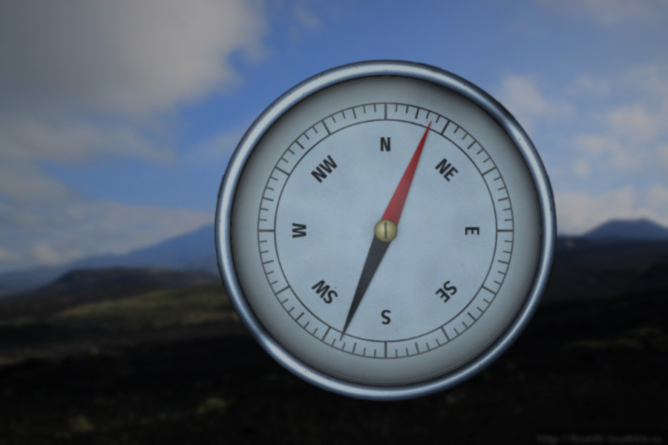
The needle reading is 22.5,°
